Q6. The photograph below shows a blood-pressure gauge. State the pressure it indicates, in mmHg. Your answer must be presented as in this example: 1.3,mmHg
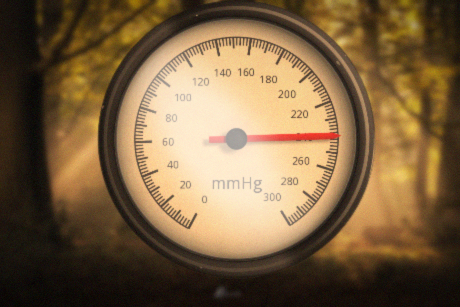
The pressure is 240,mmHg
